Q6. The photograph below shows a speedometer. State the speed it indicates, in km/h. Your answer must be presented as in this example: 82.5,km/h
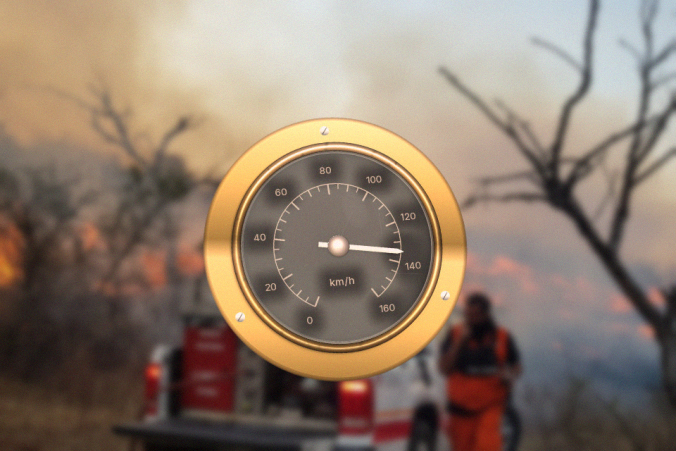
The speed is 135,km/h
